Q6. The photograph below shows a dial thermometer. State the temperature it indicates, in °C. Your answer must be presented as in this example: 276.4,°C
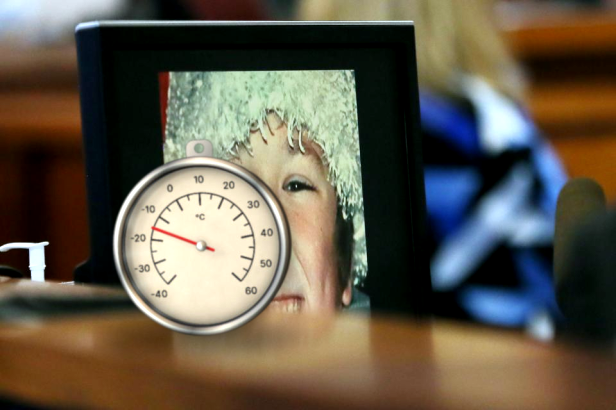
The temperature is -15,°C
